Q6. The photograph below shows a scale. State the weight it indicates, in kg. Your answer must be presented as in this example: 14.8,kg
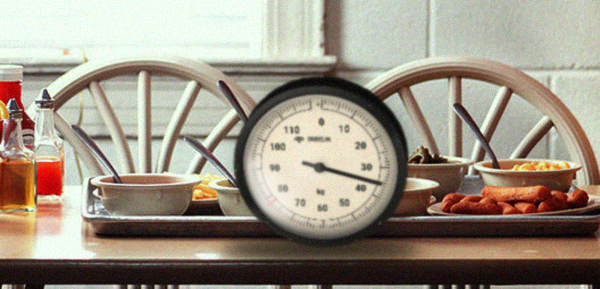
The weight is 35,kg
